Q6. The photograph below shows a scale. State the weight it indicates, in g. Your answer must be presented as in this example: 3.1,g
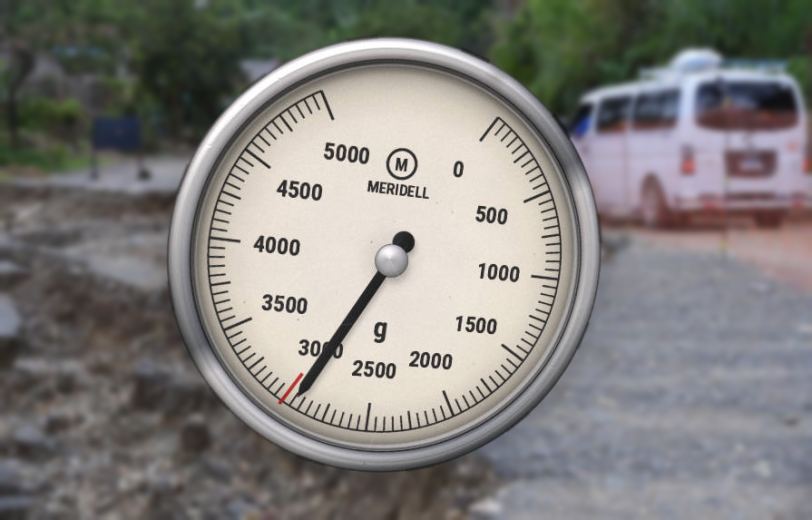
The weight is 2950,g
